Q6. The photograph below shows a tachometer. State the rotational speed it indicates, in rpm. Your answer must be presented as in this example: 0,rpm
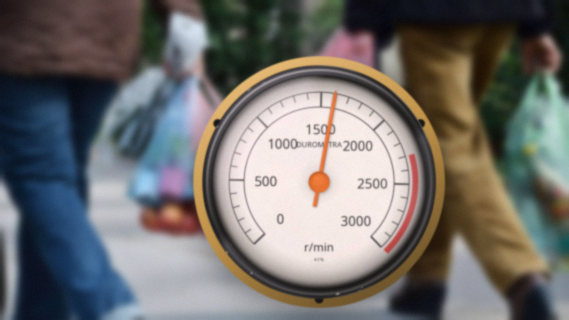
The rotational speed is 1600,rpm
